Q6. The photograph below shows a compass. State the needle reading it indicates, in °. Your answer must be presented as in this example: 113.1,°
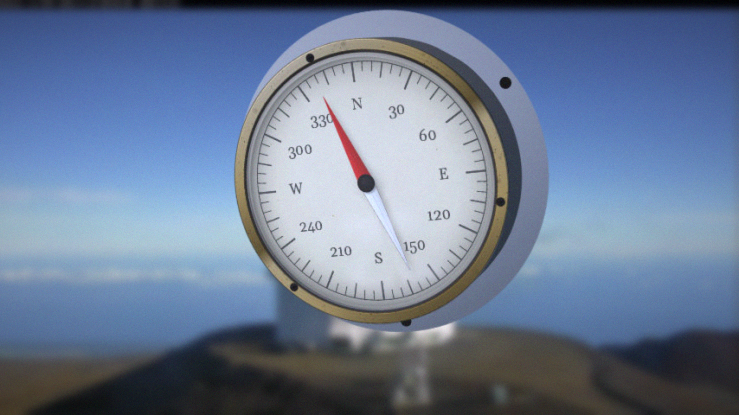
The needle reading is 340,°
